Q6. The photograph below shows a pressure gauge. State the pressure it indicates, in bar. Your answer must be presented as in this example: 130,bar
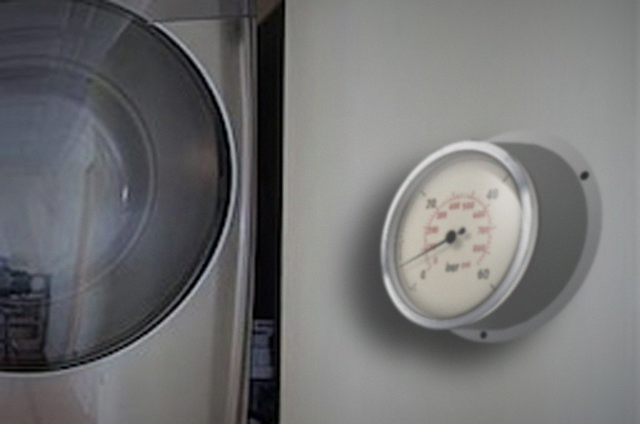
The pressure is 5,bar
